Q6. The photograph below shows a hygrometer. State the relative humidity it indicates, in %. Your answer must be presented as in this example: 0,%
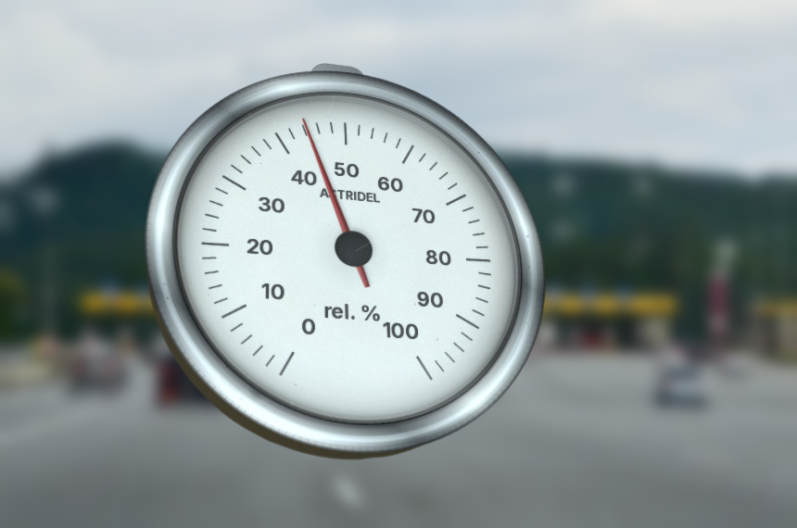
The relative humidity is 44,%
